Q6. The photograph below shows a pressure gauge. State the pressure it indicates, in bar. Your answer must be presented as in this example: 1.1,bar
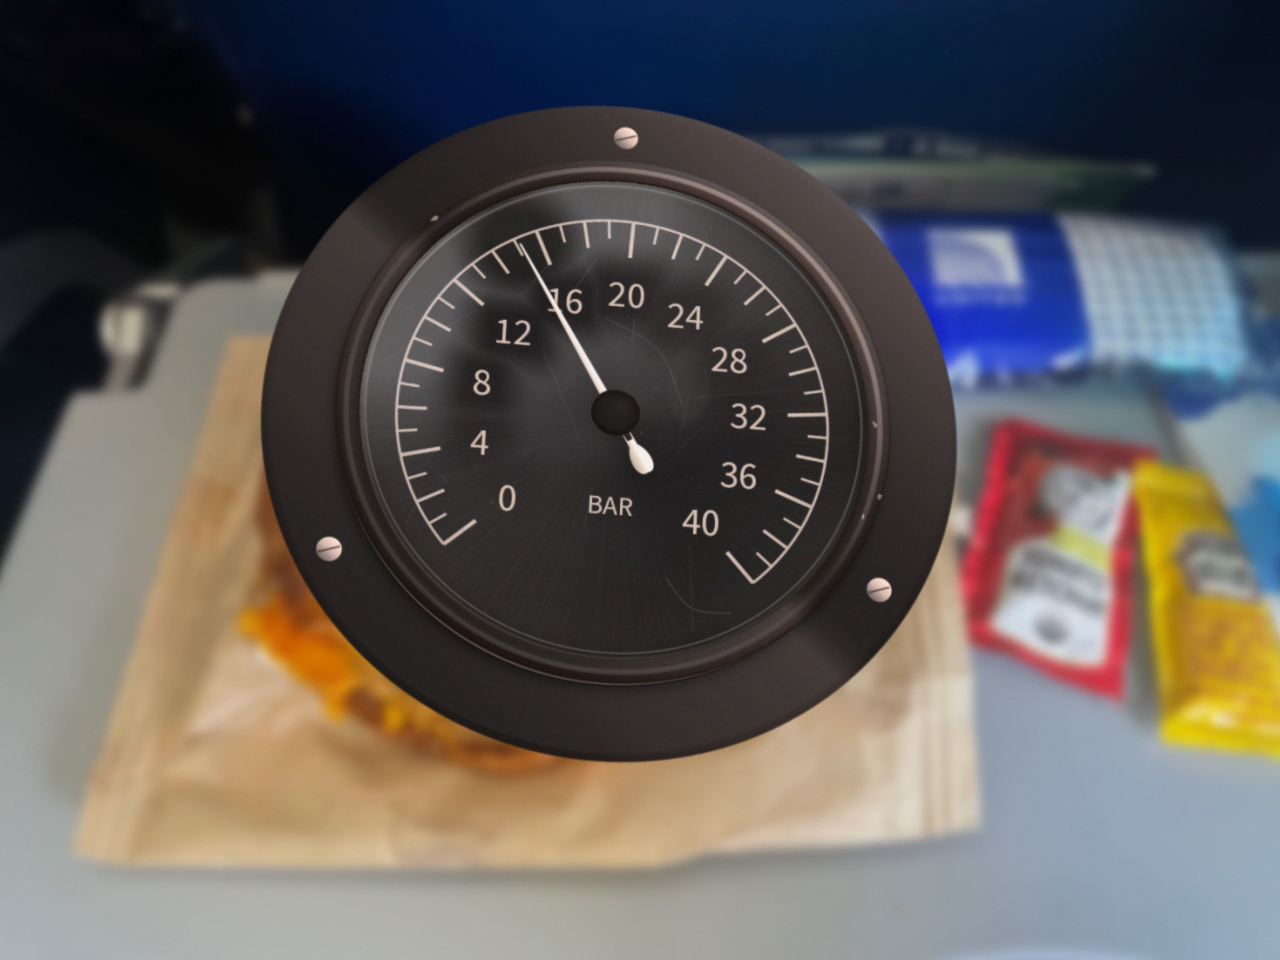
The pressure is 15,bar
